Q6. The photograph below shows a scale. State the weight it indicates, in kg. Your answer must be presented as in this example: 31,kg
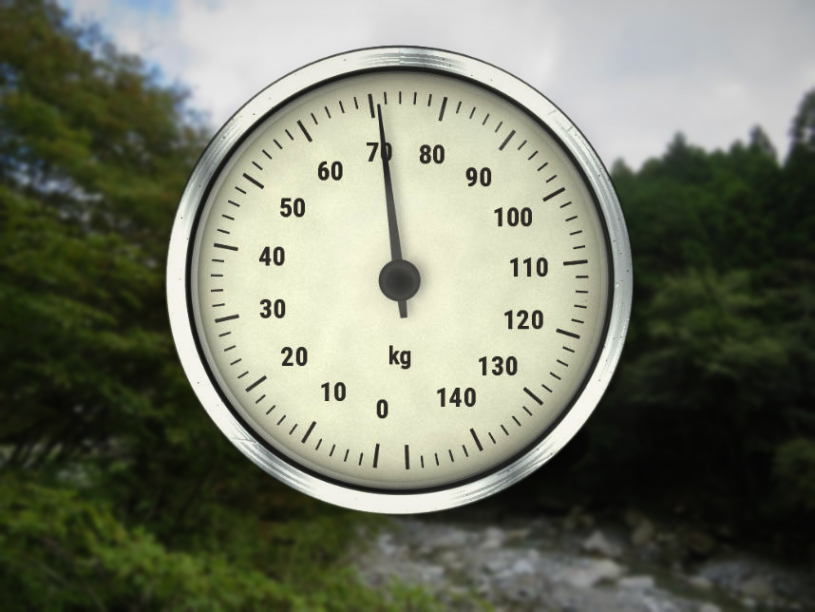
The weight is 71,kg
